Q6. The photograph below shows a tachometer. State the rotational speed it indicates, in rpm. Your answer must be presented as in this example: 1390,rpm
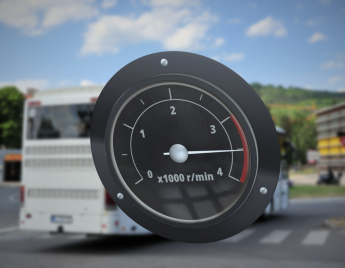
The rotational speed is 3500,rpm
